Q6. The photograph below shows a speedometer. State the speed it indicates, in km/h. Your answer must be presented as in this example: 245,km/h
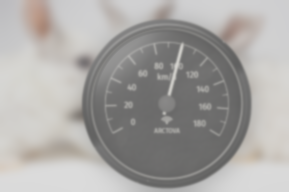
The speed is 100,km/h
